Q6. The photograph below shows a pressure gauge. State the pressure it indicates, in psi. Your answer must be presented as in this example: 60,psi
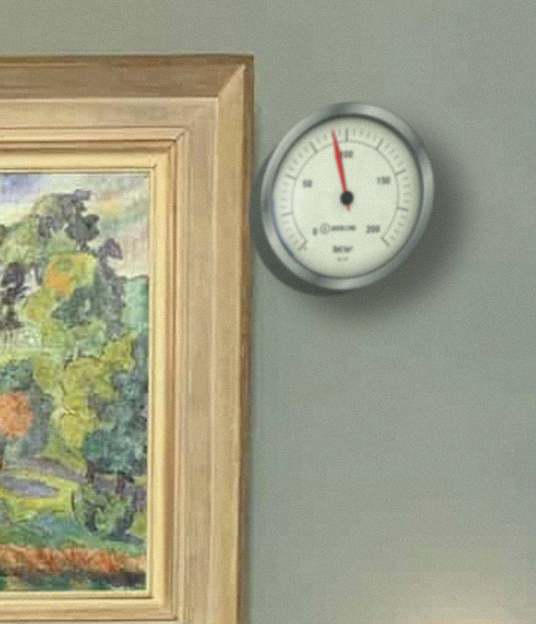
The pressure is 90,psi
